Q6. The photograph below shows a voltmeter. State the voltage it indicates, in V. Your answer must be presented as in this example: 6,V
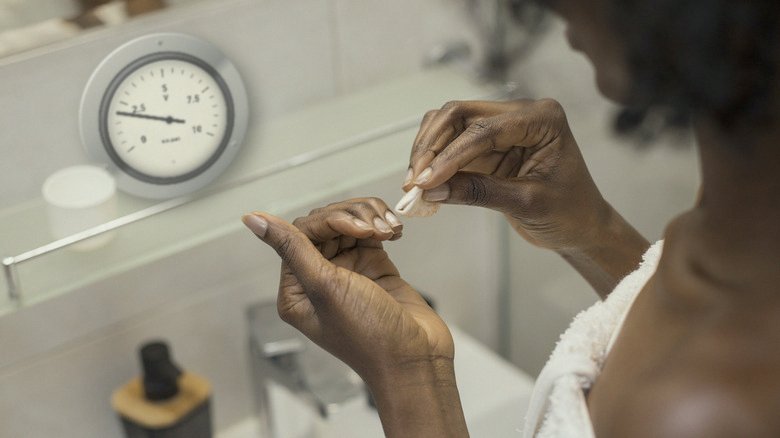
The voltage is 2,V
